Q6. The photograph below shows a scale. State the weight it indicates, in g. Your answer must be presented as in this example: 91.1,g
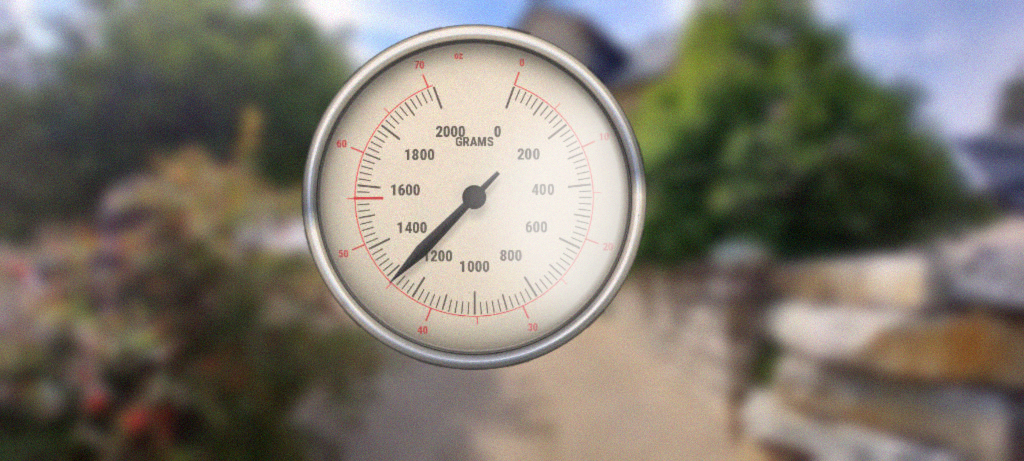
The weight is 1280,g
